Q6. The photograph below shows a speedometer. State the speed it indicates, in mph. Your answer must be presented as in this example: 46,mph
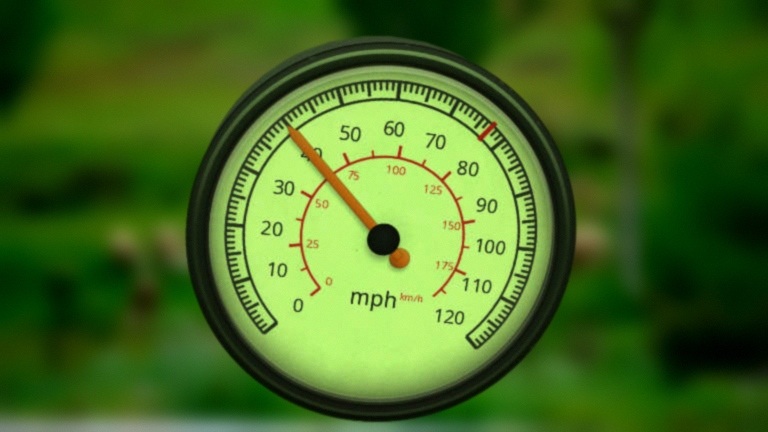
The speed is 40,mph
